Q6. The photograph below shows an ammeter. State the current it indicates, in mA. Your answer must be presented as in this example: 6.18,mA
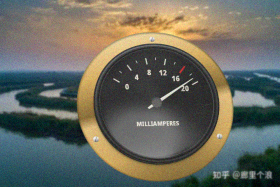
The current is 19,mA
